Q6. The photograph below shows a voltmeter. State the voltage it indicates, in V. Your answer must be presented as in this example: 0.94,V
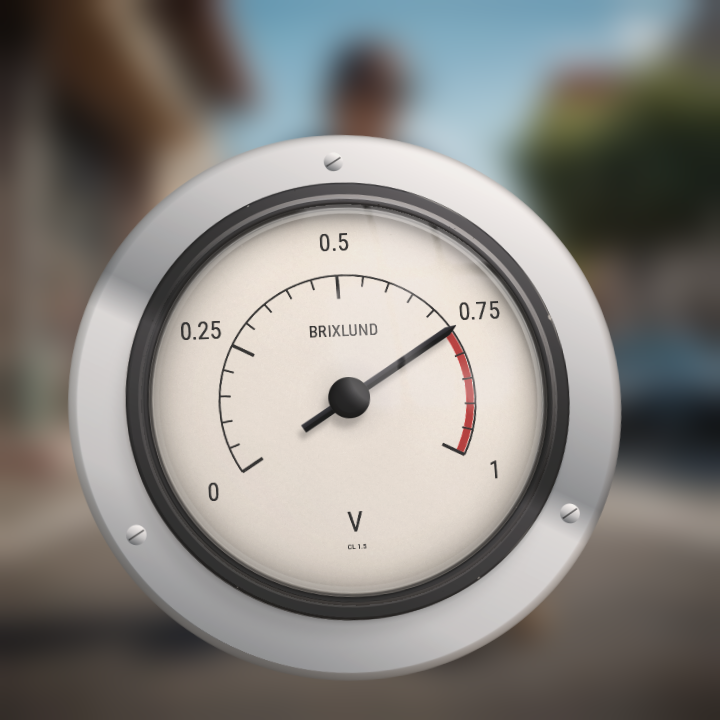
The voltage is 0.75,V
